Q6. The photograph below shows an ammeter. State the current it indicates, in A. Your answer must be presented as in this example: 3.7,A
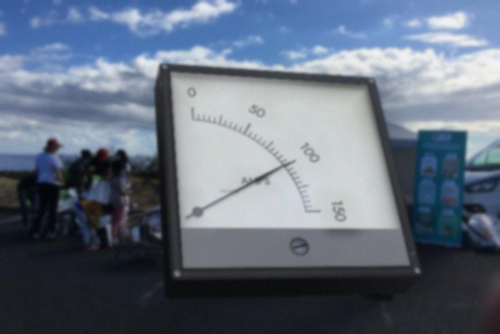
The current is 100,A
